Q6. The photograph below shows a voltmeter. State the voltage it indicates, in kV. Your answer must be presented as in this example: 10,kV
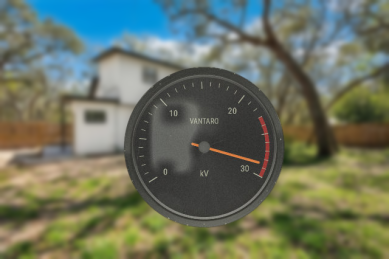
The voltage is 28.5,kV
